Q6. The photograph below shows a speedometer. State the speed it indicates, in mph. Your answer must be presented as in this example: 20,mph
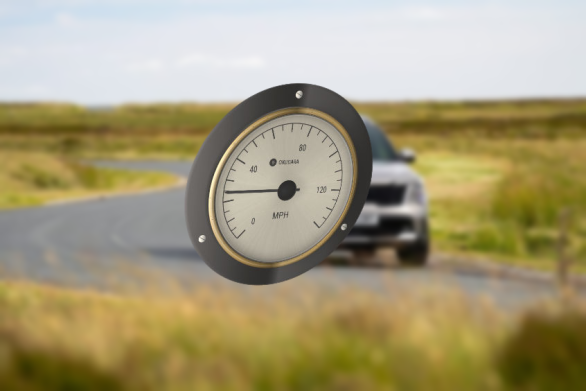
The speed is 25,mph
